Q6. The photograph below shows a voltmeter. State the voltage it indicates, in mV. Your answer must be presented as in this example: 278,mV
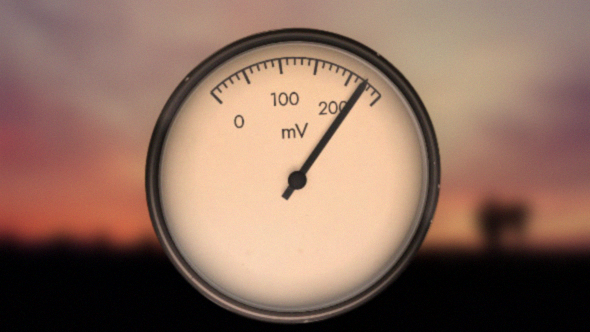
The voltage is 220,mV
